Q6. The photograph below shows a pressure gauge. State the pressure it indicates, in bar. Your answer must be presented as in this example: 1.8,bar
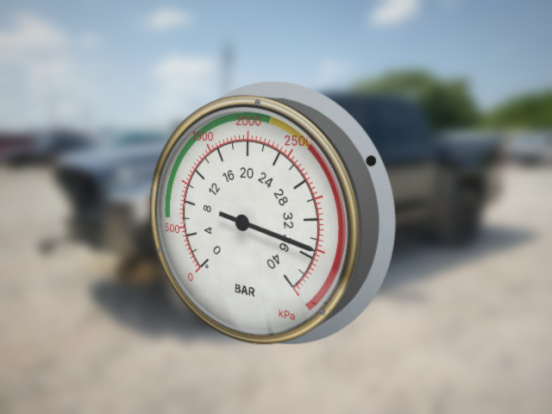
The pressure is 35,bar
